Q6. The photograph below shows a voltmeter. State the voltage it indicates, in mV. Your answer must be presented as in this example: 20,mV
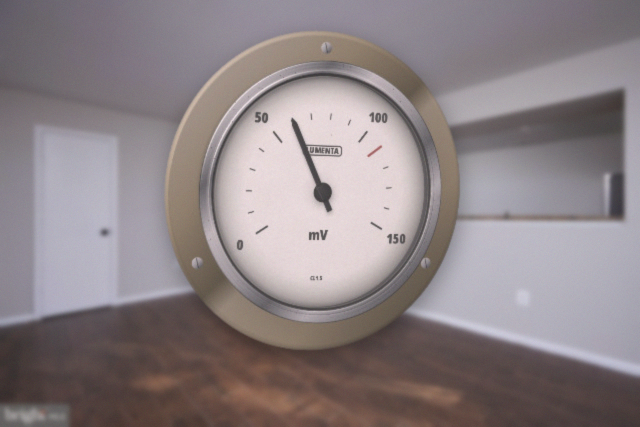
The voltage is 60,mV
